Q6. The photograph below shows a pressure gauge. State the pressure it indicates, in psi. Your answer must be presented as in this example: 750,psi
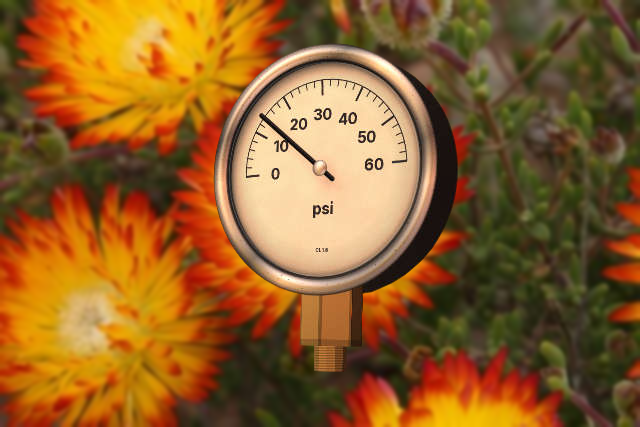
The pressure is 14,psi
